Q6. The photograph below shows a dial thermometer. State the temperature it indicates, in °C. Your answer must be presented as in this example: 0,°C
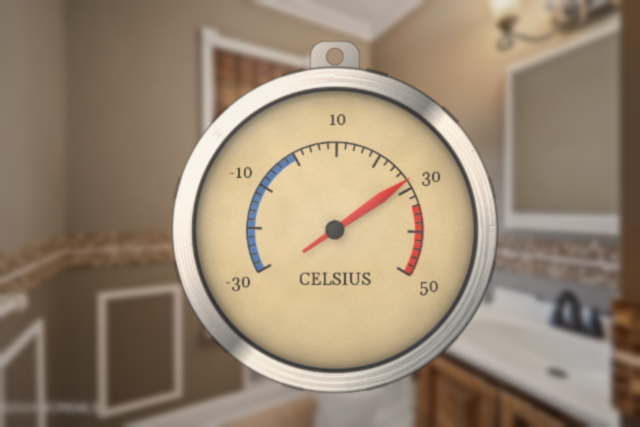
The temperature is 28,°C
